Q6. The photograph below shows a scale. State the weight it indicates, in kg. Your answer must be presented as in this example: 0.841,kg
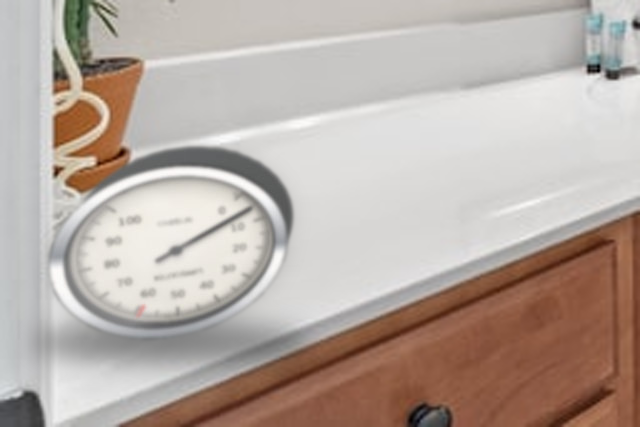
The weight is 5,kg
